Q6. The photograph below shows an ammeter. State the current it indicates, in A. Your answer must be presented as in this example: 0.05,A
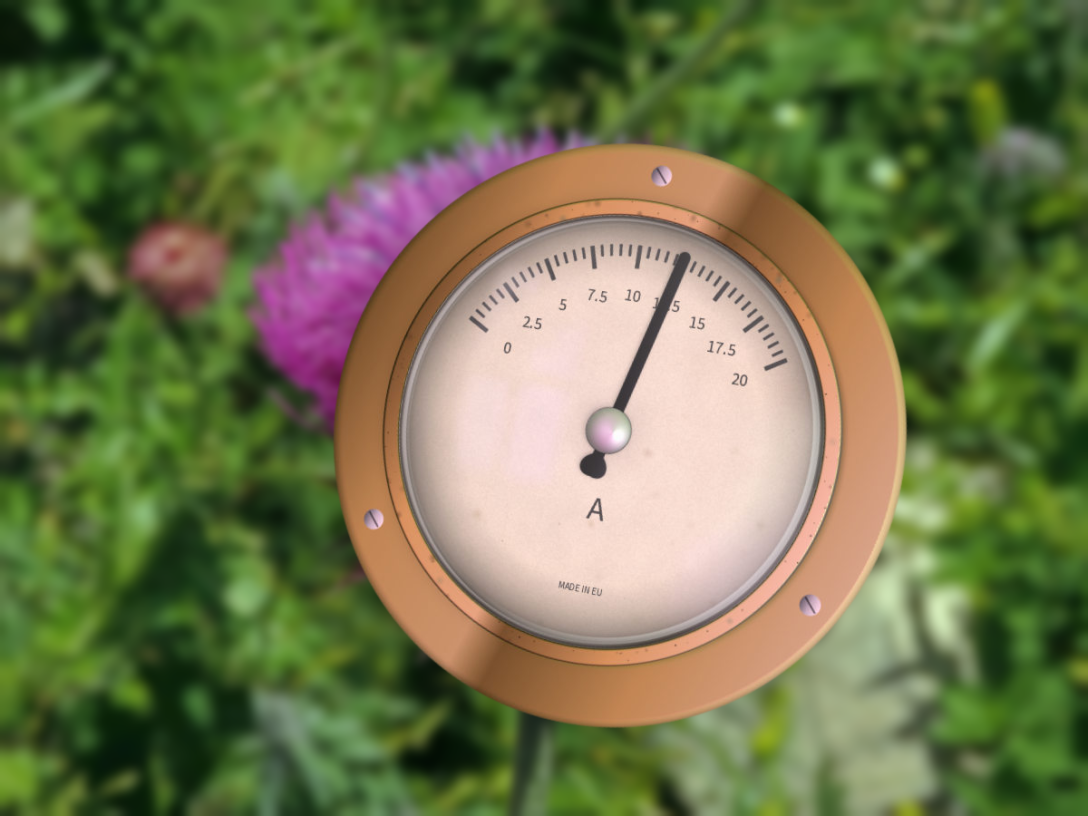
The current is 12.5,A
